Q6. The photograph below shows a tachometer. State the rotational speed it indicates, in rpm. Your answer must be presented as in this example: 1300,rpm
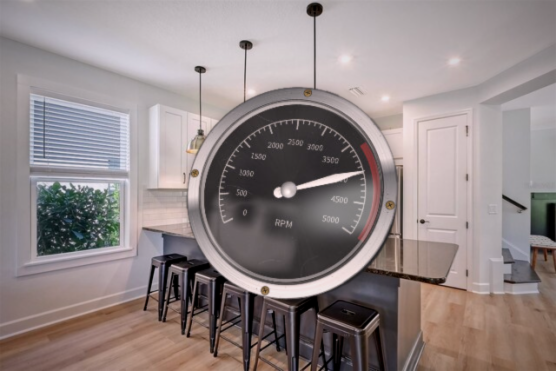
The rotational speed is 4000,rpm
